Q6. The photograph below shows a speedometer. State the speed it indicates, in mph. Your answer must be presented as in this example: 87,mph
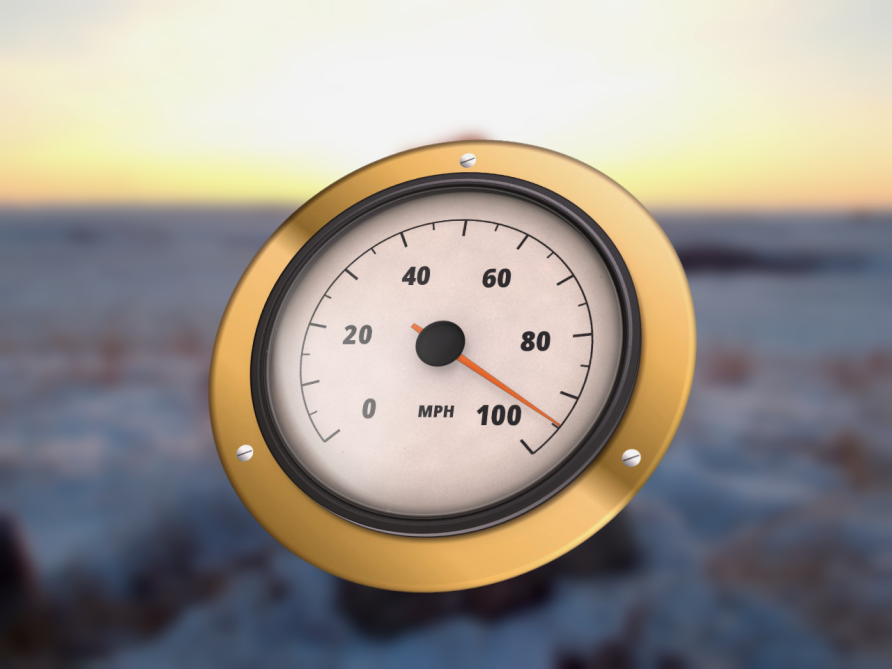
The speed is 95,mph
